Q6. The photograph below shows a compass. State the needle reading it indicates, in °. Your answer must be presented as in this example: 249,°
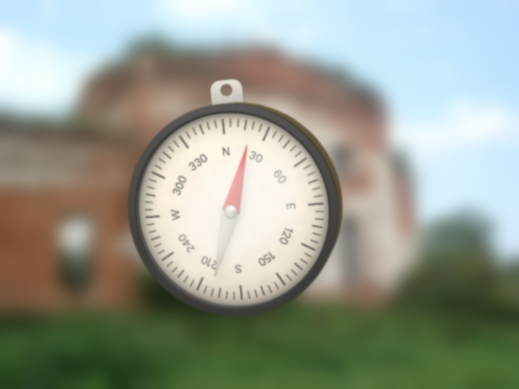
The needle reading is 20,°
